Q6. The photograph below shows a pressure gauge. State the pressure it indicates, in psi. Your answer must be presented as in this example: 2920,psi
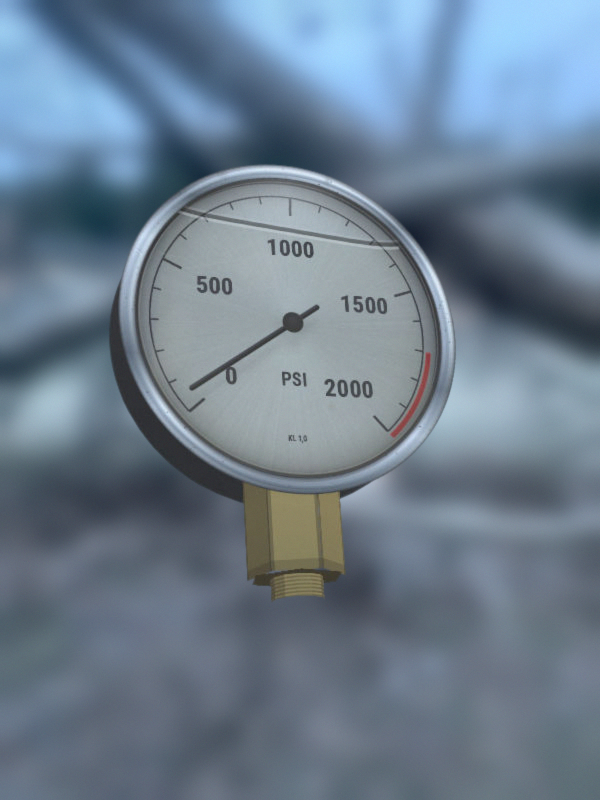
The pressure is 50,psi
